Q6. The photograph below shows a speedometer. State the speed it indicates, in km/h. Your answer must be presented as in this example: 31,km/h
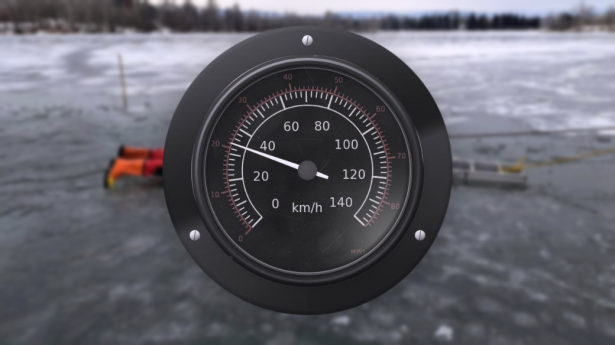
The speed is 34,km/h
